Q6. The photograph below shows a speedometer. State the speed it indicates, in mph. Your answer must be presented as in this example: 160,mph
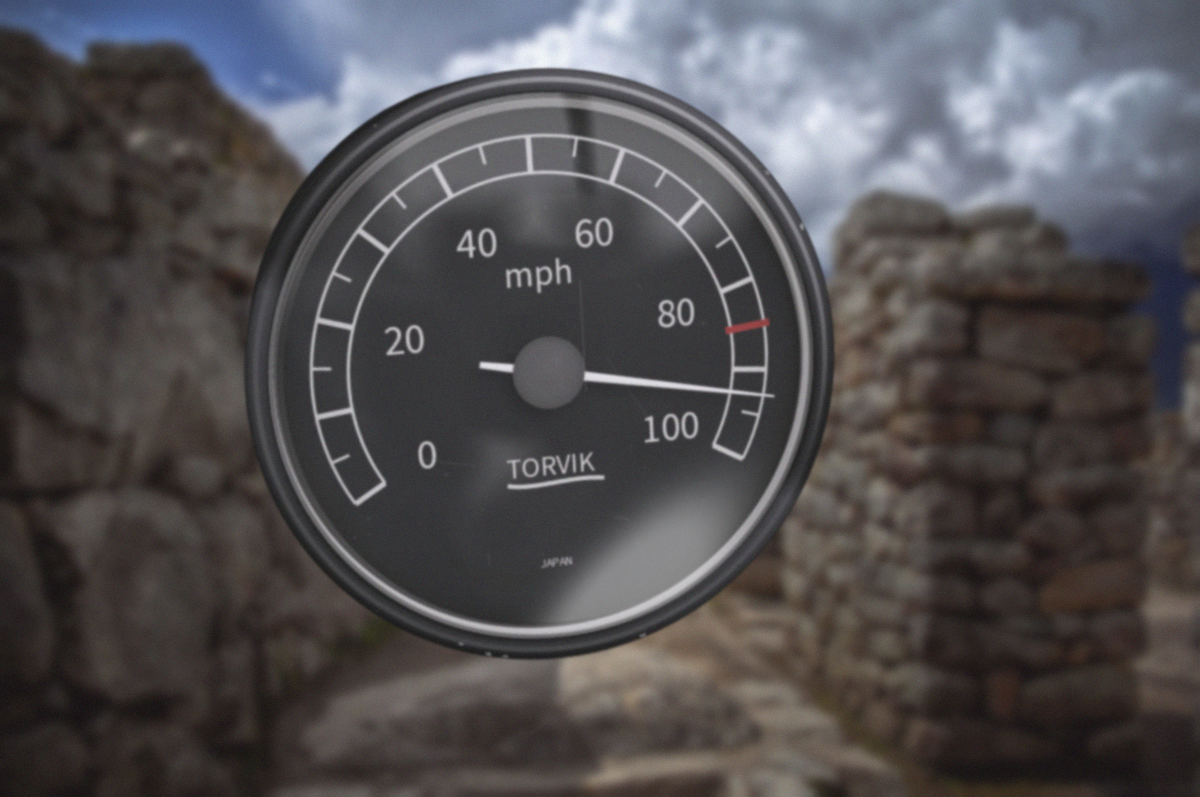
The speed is 92.5,mph
